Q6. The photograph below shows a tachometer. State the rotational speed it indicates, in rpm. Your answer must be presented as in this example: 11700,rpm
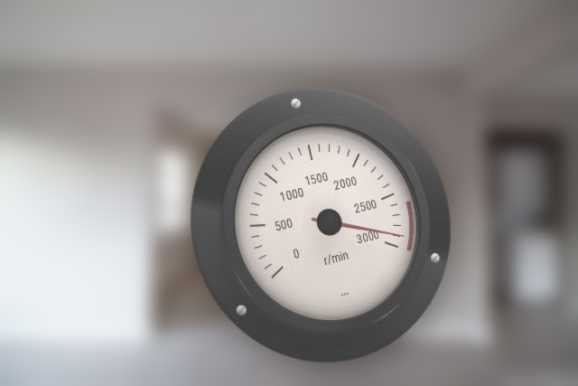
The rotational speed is 2900,rpm
